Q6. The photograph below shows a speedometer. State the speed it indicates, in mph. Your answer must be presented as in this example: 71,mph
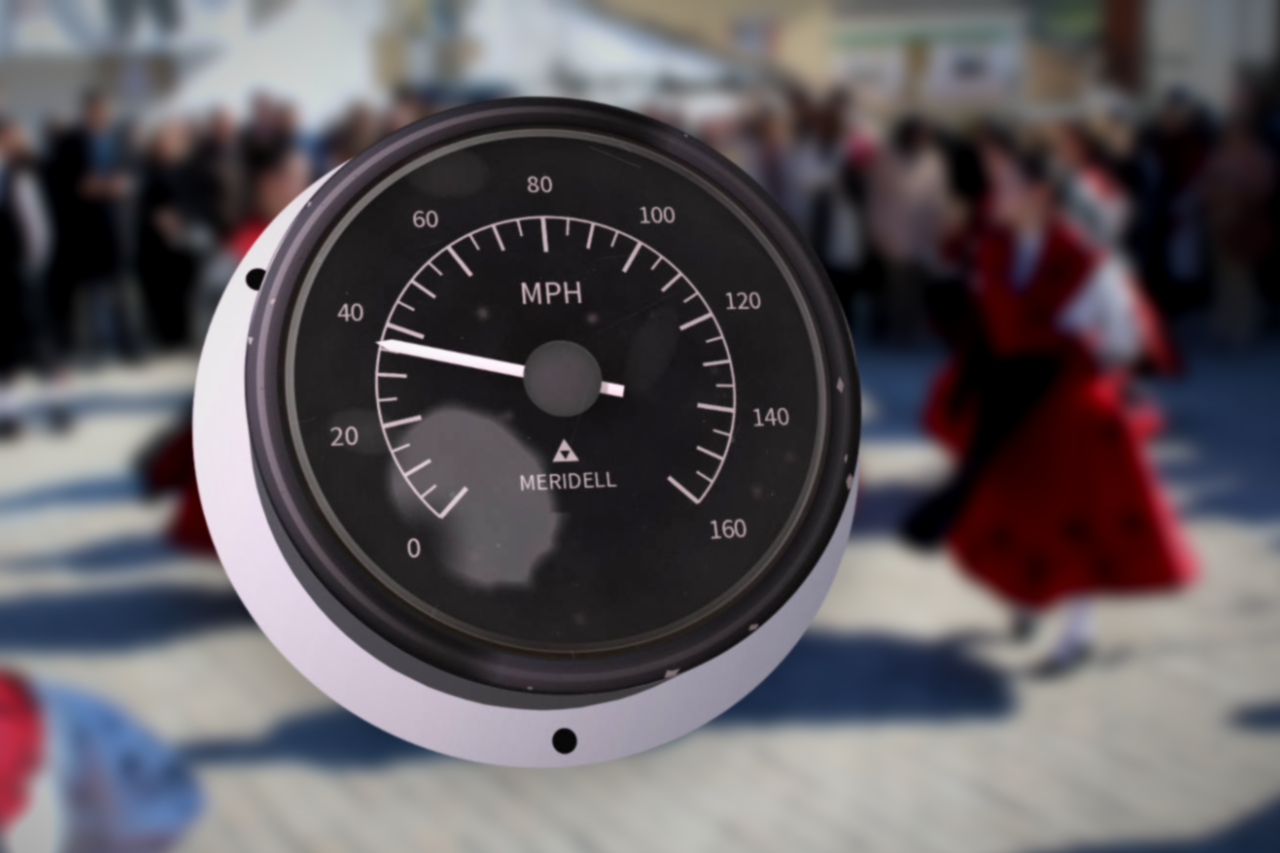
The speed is 35,mph
